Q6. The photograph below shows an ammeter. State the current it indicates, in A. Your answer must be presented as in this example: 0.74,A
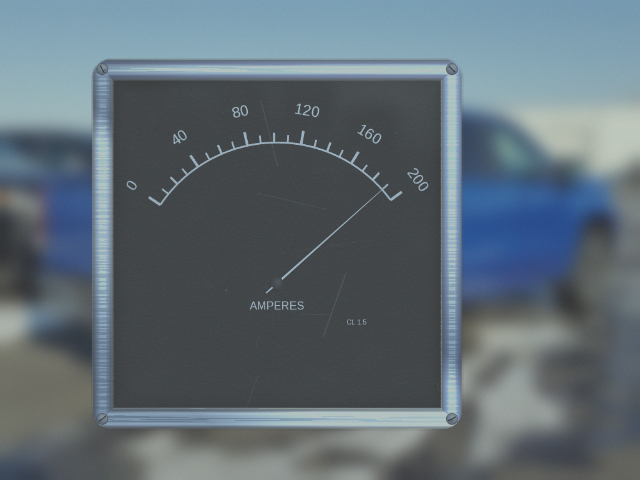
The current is 190,A
